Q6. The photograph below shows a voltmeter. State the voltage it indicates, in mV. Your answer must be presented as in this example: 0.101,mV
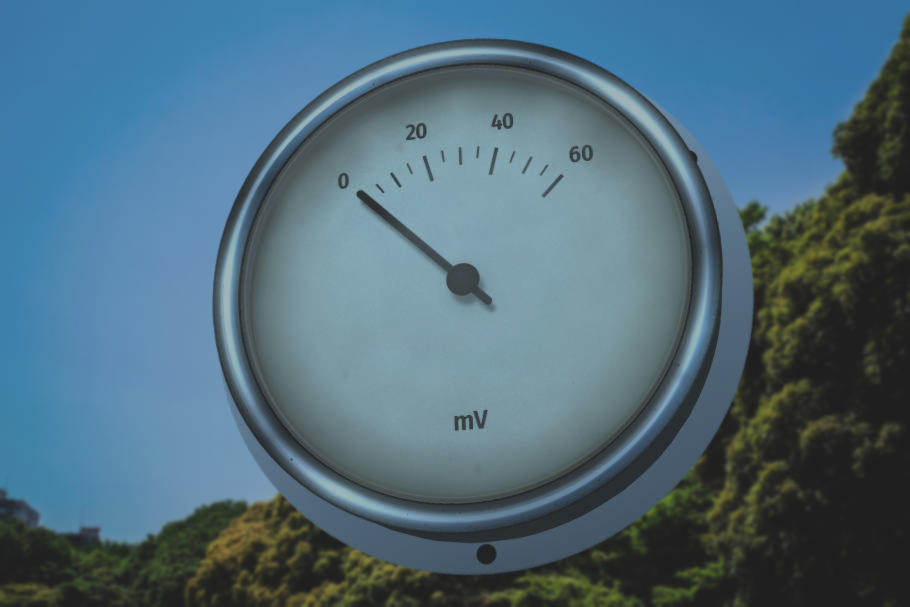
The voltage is 0,mV
